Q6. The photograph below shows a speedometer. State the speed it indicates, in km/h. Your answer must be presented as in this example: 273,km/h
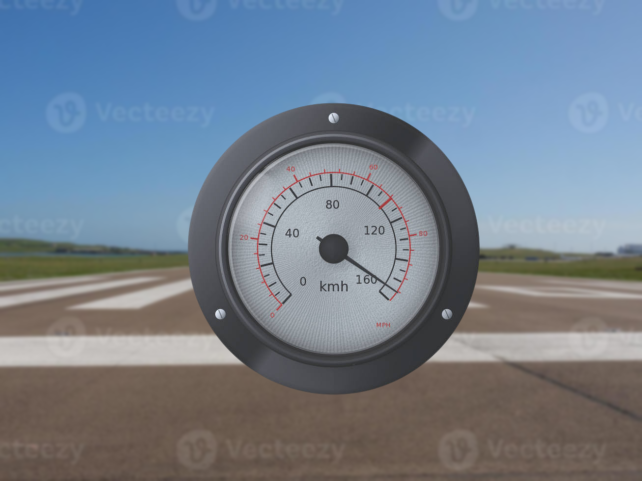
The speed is 155,km/h
